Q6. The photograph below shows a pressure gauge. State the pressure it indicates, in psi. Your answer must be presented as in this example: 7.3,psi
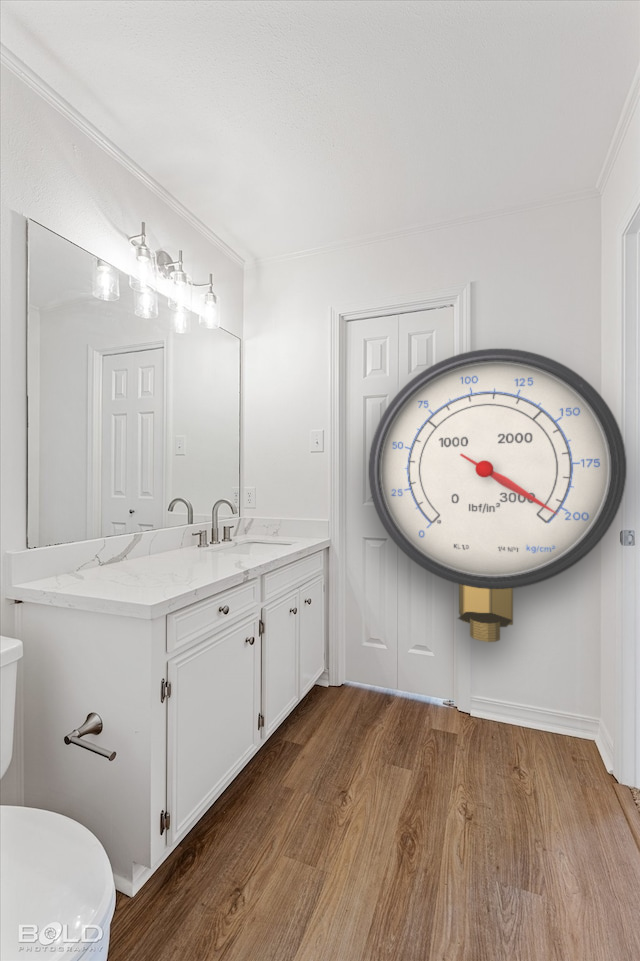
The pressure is 2900,psi
